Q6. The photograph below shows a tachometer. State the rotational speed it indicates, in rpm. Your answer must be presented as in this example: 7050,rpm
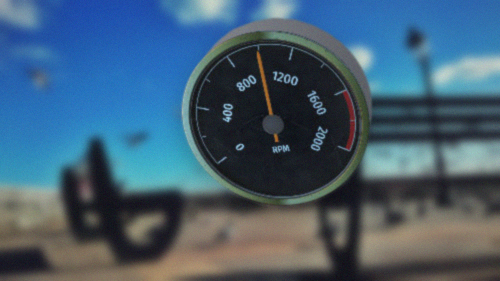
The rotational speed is 1000,rpm
